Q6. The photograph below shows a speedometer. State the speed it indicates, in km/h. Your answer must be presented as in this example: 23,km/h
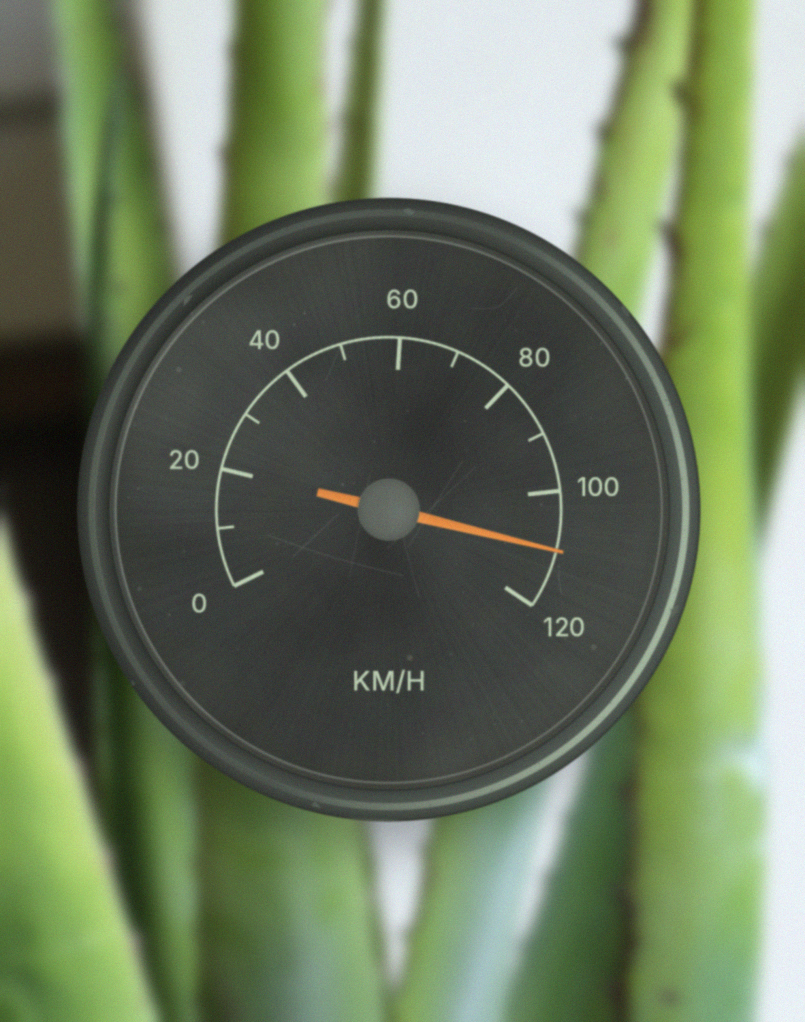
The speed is 110,km/h
